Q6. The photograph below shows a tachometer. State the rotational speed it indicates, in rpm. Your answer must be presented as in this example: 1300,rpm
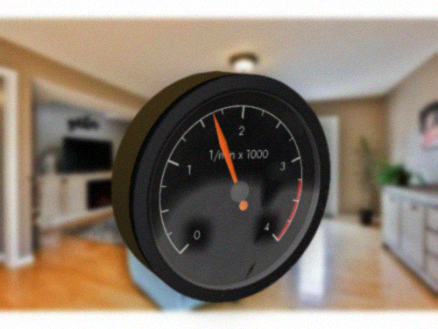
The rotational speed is 1625,rpm
